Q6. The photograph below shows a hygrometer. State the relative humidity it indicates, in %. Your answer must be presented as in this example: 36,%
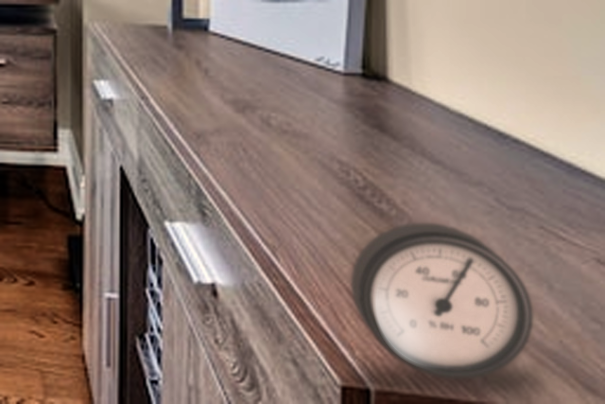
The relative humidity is 60,%
